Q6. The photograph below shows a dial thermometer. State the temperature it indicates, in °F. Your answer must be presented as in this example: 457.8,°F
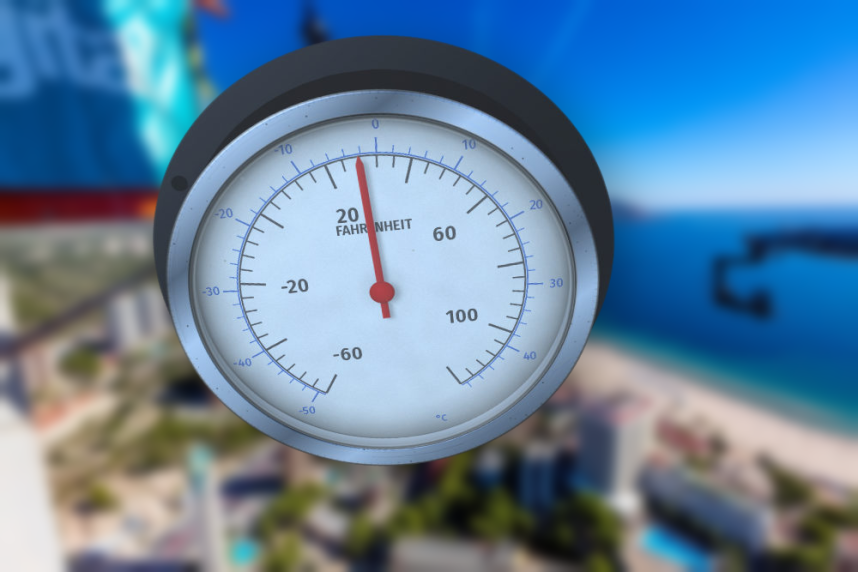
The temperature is 28,°F
